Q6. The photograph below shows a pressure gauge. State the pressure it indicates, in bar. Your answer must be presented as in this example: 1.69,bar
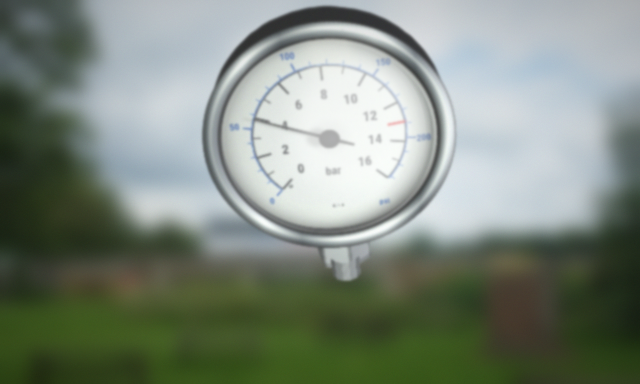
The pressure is 4,bar
